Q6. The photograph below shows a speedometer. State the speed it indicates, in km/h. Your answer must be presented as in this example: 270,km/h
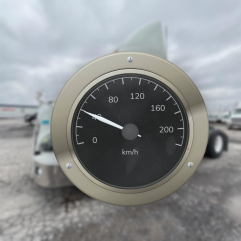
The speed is 40,km/h
